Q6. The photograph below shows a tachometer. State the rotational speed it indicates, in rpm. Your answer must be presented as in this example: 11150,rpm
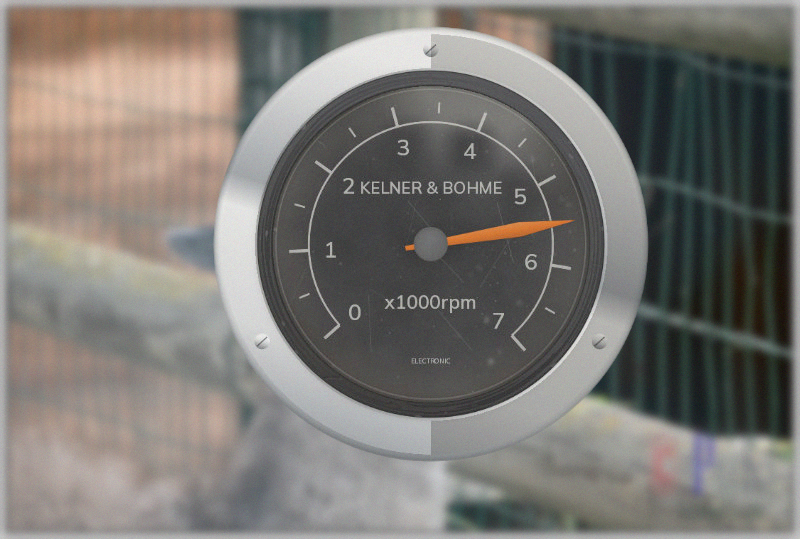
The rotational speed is 5500,rpm
